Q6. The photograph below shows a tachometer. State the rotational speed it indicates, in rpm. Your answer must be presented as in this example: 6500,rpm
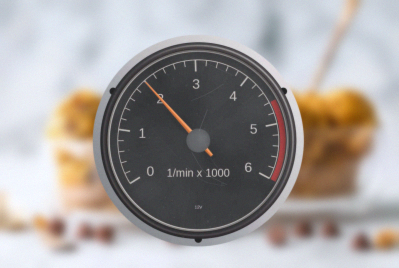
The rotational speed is 2000,rpm
